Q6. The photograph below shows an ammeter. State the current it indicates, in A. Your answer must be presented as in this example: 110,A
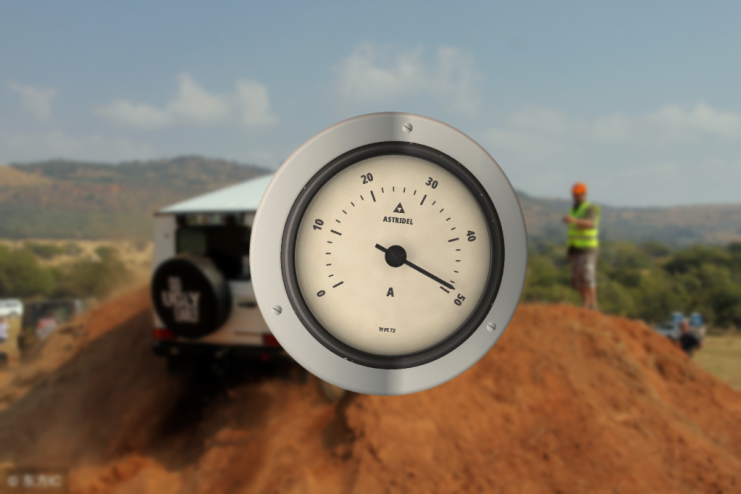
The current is 49,A
